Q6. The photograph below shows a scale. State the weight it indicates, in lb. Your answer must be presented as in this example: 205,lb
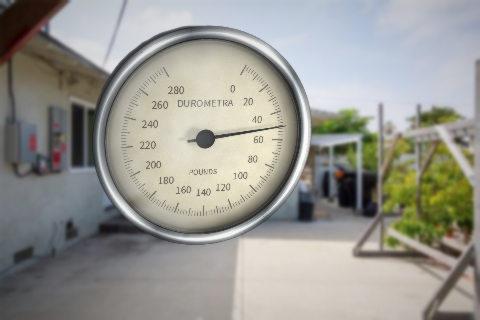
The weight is 50,lb
